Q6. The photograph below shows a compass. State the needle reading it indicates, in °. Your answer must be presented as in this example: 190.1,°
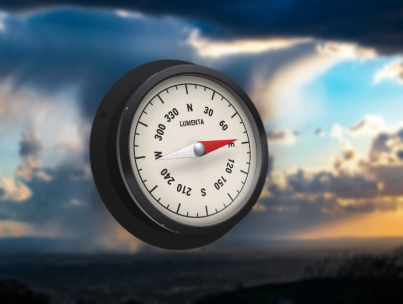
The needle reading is 85,°
